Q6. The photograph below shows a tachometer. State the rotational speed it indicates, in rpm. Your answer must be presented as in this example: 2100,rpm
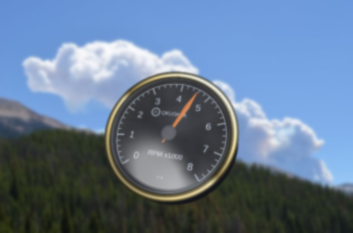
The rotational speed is 4600,rpm
